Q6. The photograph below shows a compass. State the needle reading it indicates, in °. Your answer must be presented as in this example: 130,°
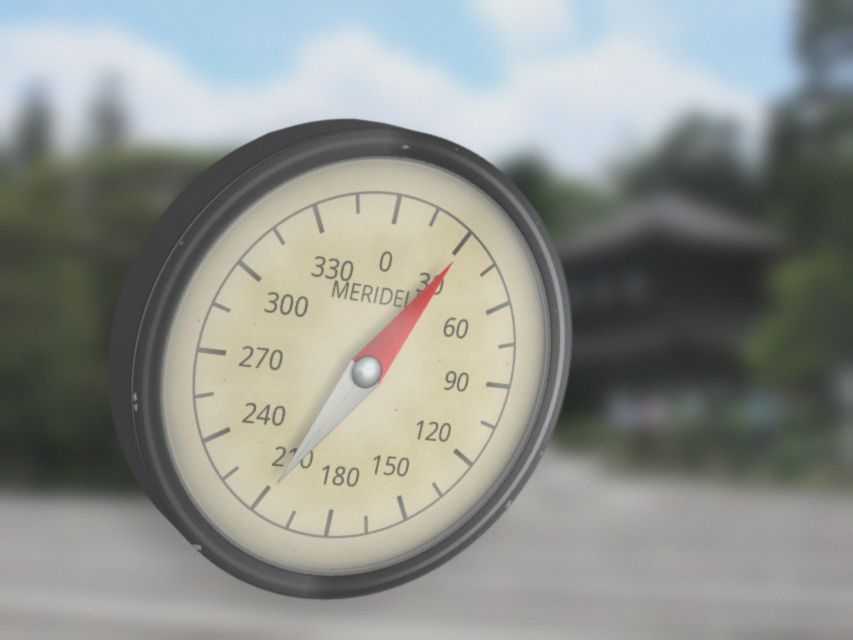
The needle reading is 30,°
